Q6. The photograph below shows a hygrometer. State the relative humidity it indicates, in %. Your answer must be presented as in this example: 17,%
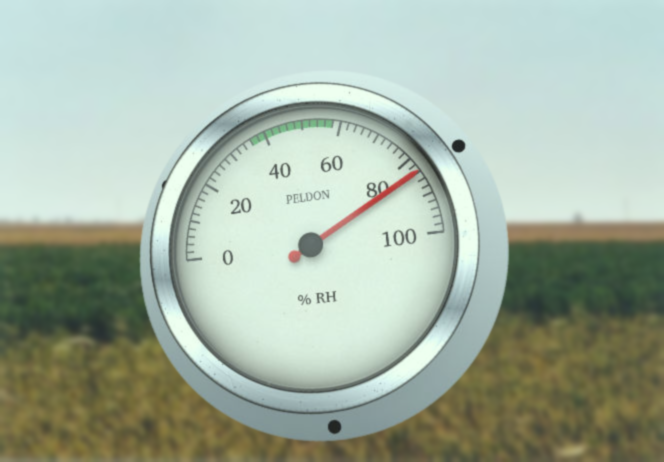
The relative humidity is 84,%
